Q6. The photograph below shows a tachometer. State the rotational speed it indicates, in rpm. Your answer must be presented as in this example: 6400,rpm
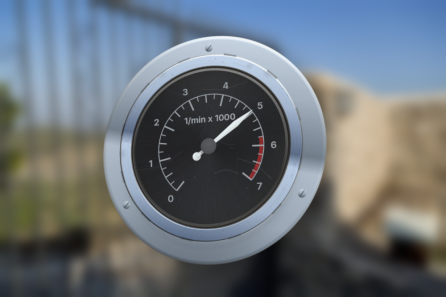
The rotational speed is 5000,rpm
